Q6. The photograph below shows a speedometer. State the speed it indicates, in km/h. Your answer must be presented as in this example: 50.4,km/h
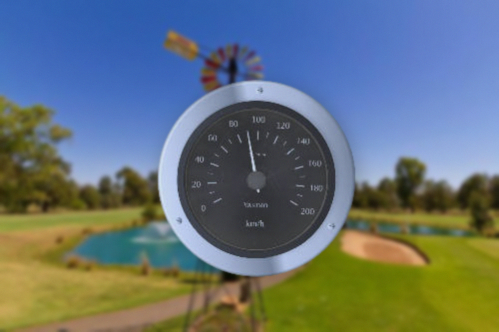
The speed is 90,km/h
